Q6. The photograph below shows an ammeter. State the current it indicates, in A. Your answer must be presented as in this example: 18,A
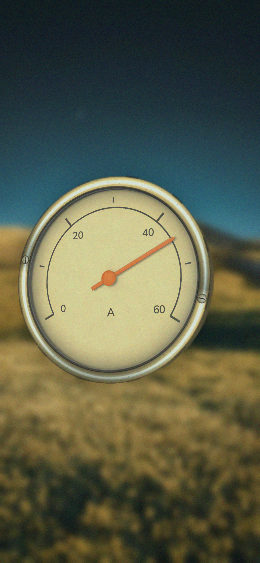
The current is 45,A
